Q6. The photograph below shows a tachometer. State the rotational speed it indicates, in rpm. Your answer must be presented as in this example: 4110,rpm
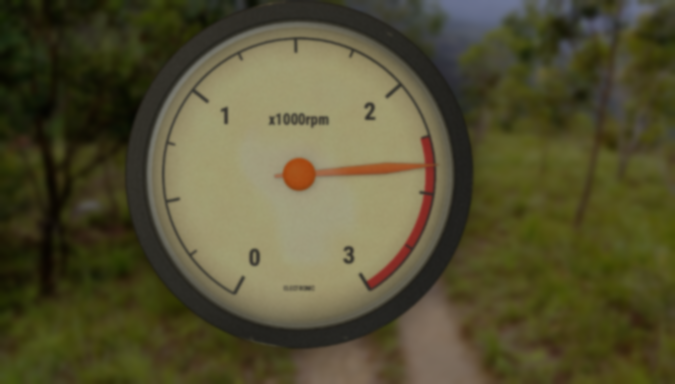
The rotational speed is 2375,rpm
